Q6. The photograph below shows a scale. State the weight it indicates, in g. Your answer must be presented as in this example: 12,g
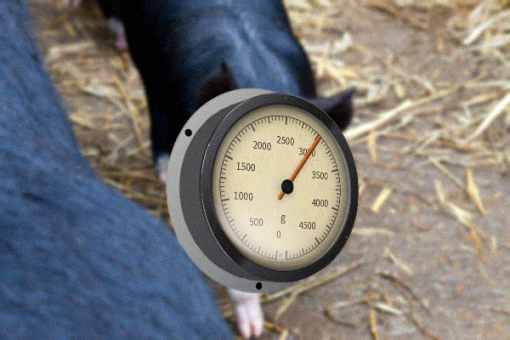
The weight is 3000,g
